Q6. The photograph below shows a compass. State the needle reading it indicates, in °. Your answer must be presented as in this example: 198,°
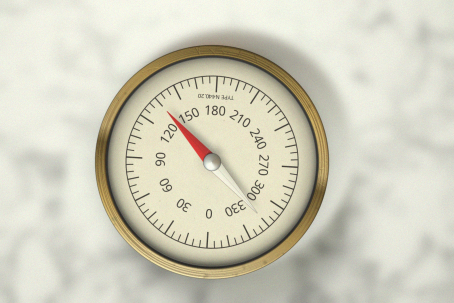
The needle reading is 135,°
